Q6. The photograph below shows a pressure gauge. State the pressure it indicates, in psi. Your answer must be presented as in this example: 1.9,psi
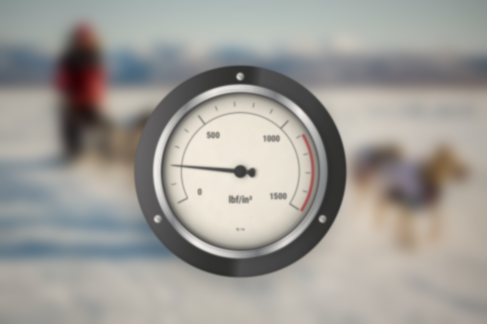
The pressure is 200,psi
